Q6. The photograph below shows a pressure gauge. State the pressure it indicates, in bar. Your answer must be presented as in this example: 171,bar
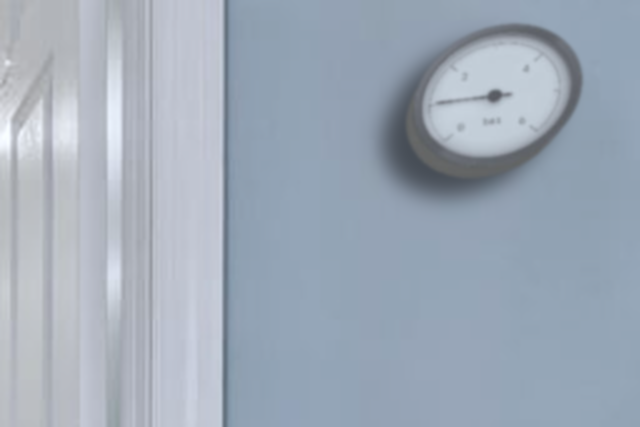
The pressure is 1,bar
